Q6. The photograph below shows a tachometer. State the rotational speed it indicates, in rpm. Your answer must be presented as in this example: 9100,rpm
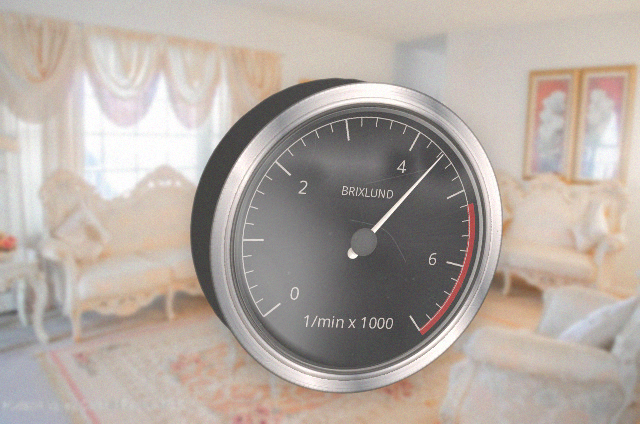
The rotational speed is 4400,rpm
